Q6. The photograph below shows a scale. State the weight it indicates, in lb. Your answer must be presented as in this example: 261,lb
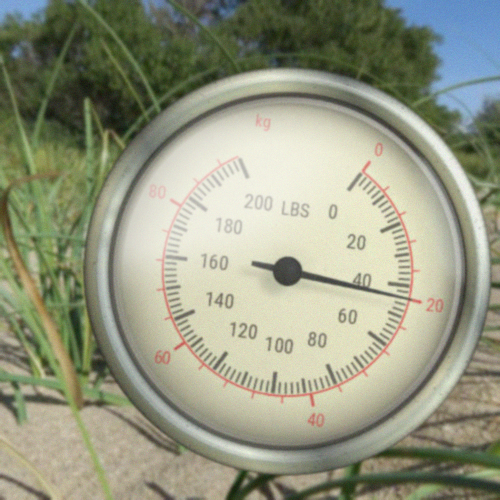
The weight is 44,lb
